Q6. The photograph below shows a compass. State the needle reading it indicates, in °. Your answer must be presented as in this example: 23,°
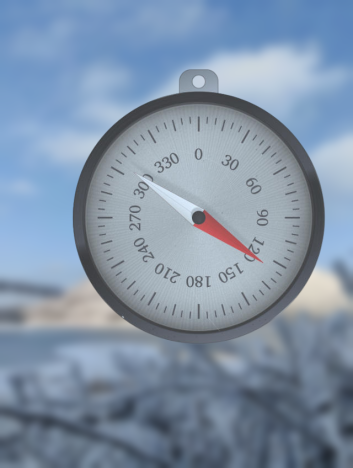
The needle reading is 125,°
